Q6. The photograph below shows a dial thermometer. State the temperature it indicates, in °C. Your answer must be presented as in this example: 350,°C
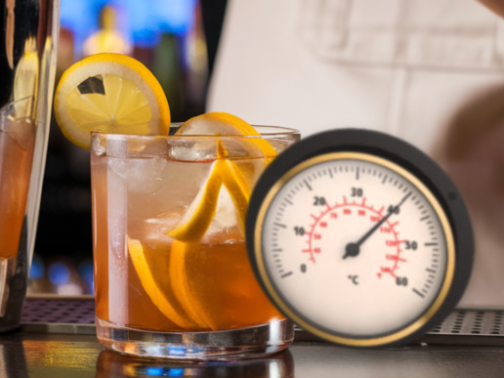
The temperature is 40,°C
